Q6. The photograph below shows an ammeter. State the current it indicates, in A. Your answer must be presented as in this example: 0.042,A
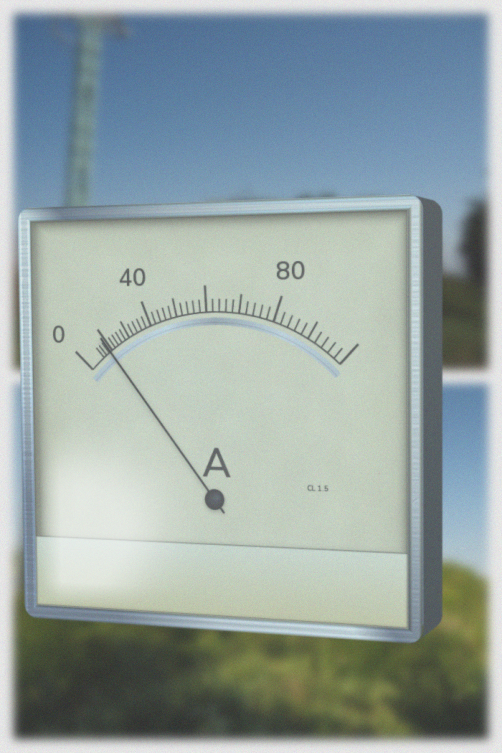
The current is 20,A
